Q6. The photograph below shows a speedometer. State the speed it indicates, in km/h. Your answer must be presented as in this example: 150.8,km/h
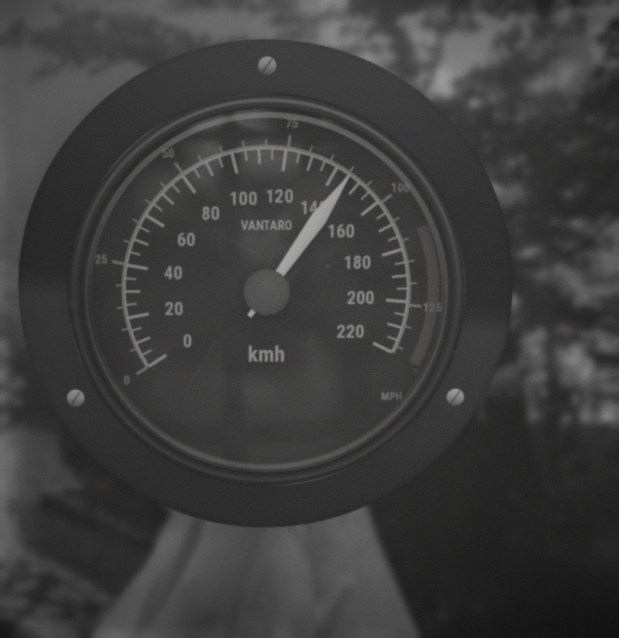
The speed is 145,km/h
